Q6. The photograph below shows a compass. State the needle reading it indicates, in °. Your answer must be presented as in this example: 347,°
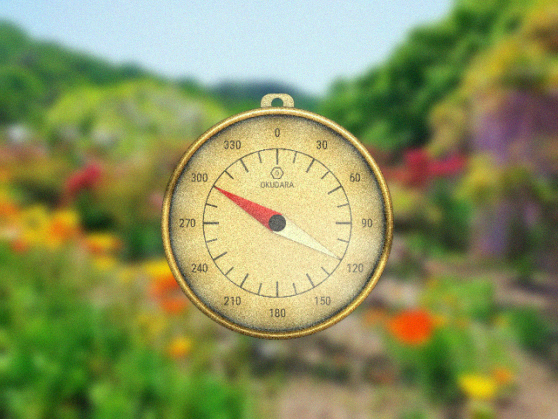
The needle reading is 300,°
